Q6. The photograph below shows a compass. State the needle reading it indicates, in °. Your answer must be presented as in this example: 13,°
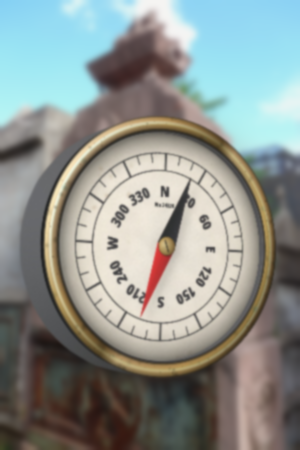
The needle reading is 200,°
